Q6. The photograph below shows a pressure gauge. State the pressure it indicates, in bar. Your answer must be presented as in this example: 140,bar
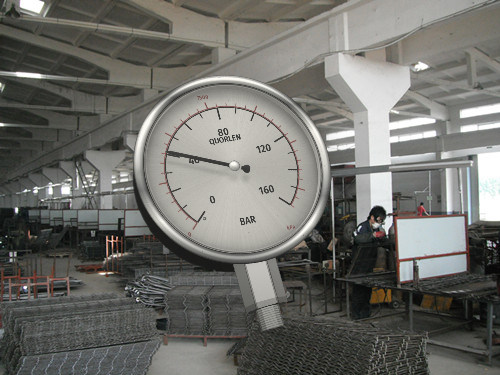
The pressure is 40,bar
